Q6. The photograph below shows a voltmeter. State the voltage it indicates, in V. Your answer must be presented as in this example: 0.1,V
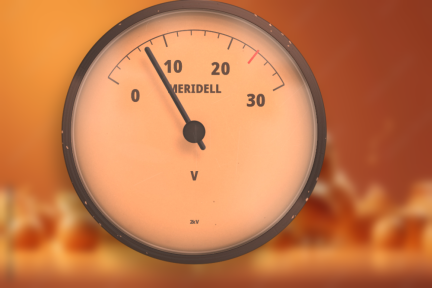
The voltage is 7,V
